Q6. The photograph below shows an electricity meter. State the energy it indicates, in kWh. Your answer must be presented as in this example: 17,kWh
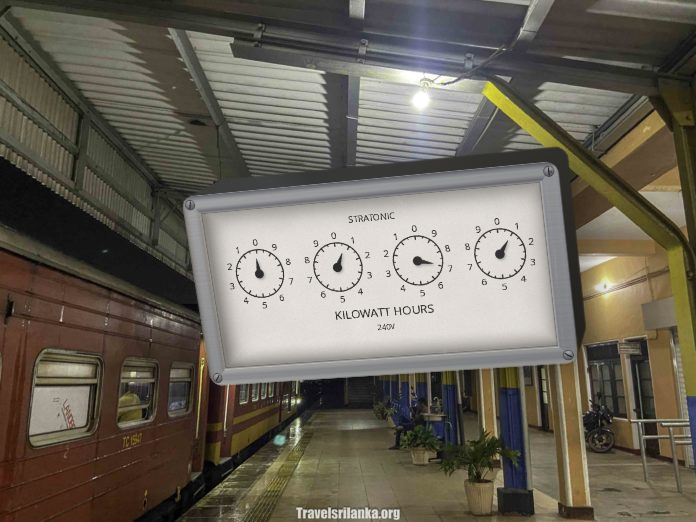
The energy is 71,kWh
